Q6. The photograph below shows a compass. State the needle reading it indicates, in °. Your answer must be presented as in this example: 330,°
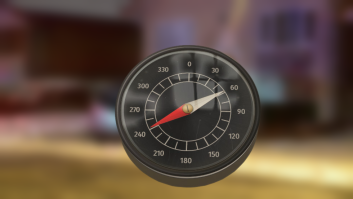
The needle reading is 240,°
